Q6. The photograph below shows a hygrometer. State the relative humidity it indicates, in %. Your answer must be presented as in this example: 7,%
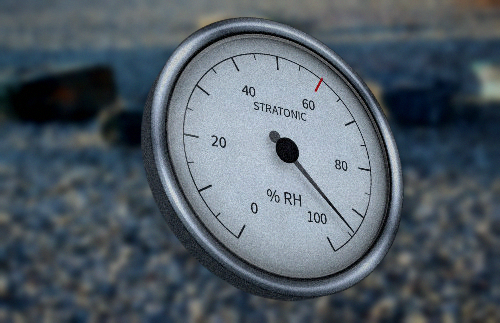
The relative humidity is 95,%
